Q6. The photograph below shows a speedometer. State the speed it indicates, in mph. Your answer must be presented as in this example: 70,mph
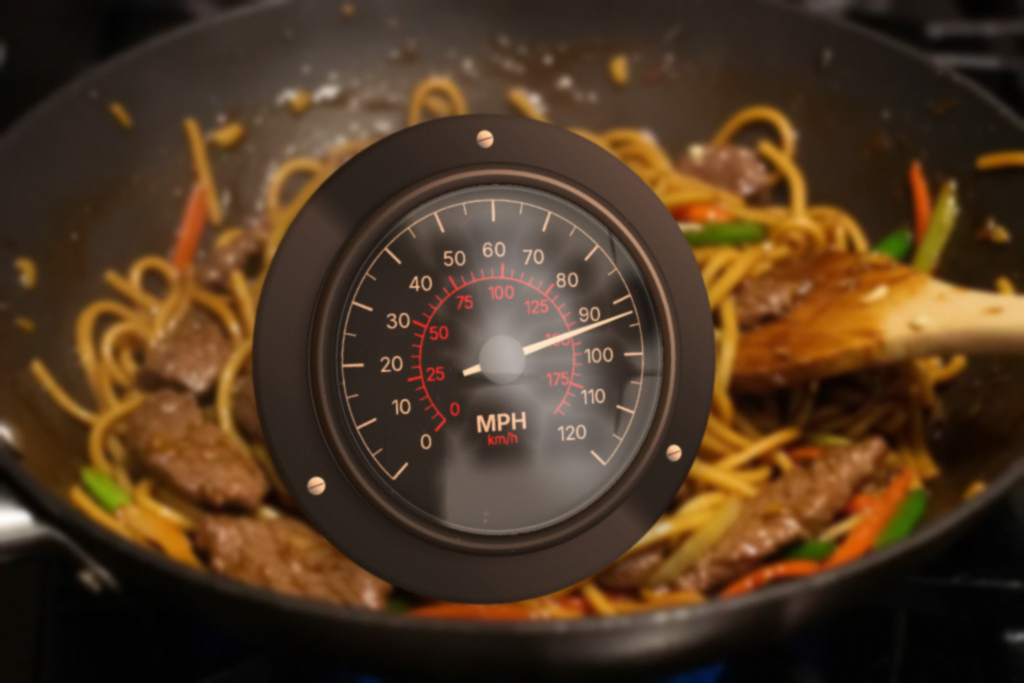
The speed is 92.5,mph
